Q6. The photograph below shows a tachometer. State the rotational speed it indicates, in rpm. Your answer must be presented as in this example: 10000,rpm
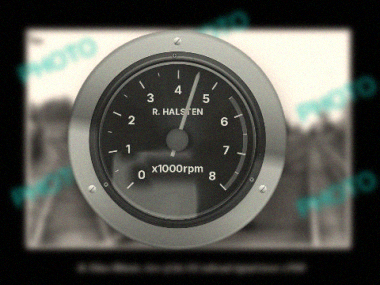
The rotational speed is 4500,rpm
